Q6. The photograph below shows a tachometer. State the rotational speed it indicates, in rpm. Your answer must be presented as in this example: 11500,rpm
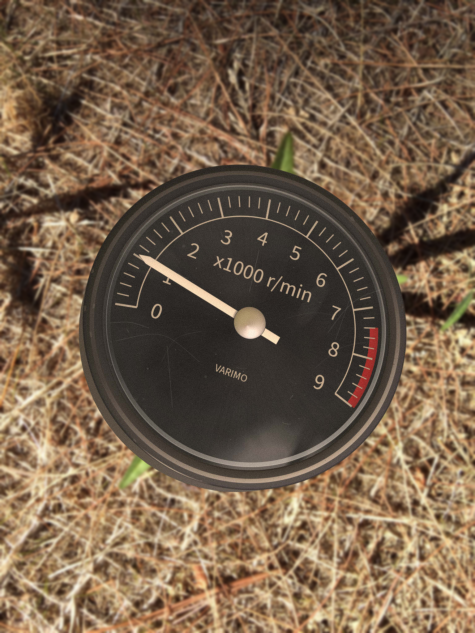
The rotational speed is 1000,rpm
